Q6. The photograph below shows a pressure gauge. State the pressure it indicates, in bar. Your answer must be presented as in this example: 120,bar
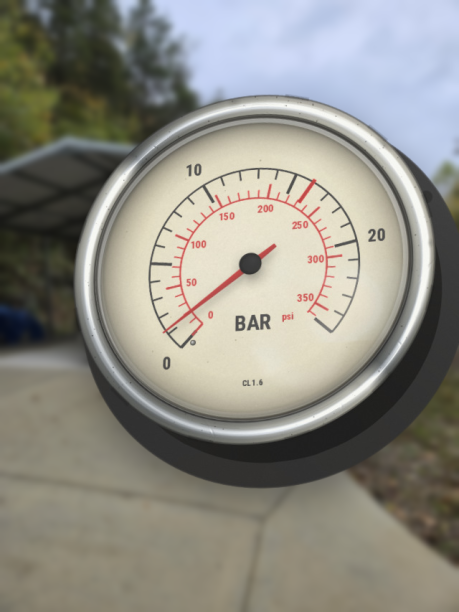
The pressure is 1,bar
